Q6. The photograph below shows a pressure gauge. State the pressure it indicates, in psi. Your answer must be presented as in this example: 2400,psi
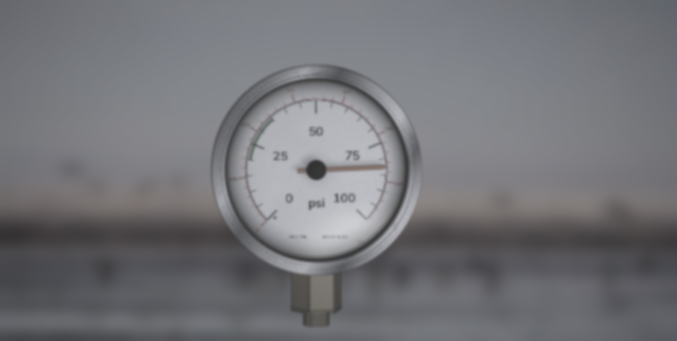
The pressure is 82.5,psi
